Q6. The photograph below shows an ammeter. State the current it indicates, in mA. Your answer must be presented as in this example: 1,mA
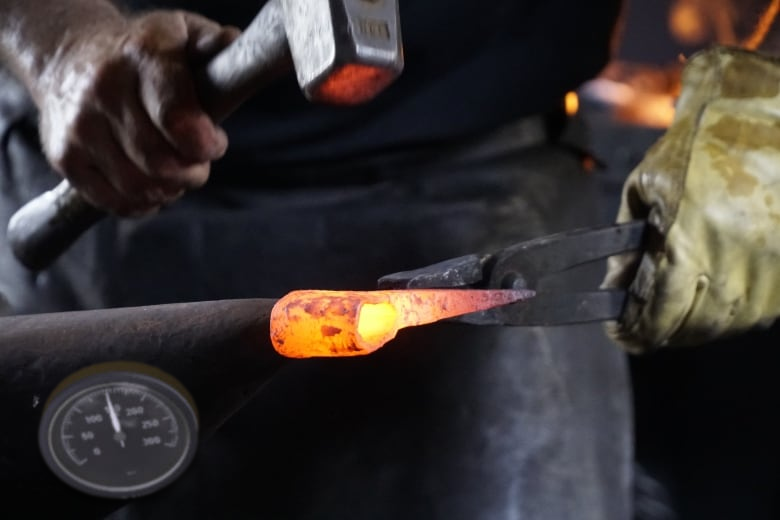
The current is 150,mA
